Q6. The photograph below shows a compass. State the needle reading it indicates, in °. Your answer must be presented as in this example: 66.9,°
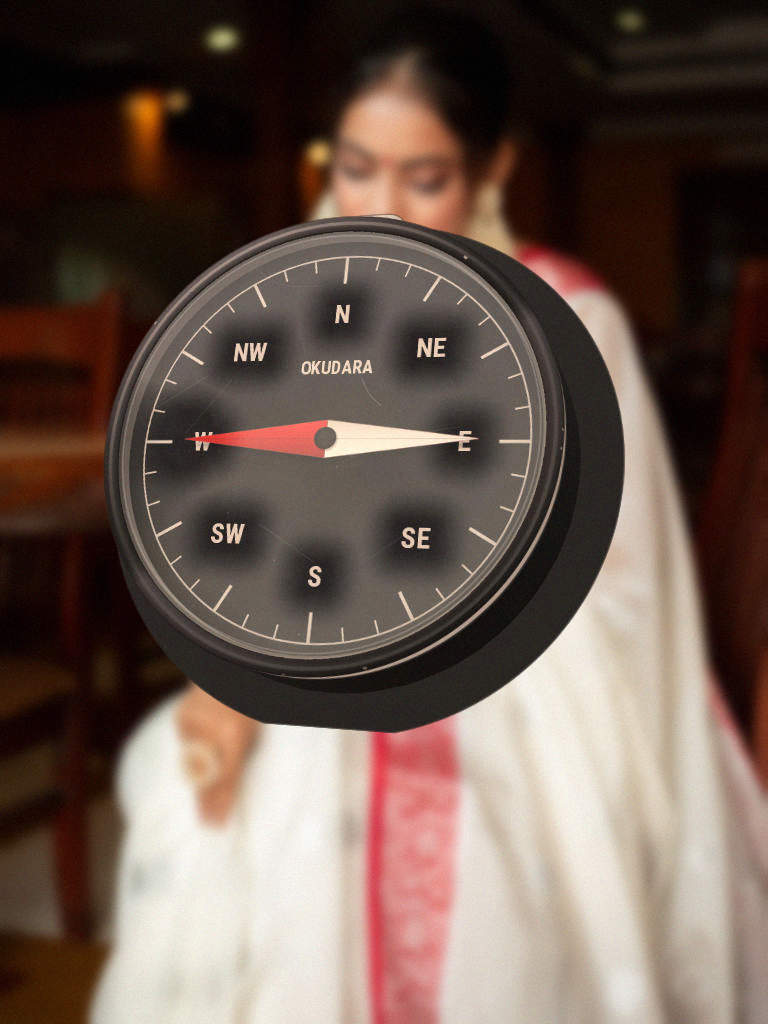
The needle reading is 270,°
